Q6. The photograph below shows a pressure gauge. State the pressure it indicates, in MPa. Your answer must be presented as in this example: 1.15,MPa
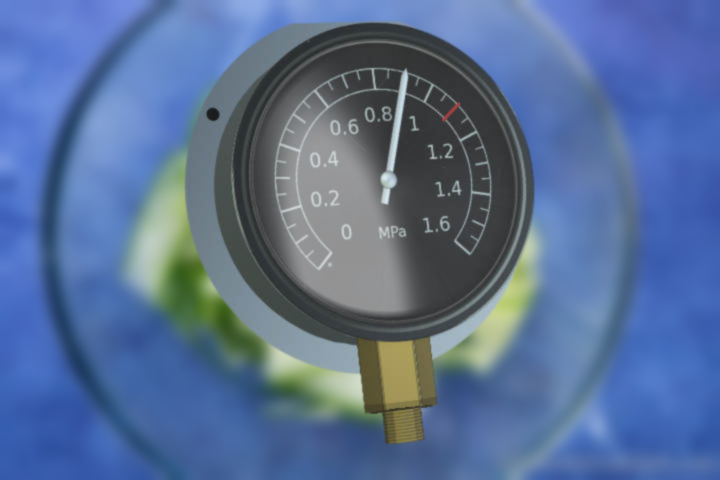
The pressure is 0.9,MPa
